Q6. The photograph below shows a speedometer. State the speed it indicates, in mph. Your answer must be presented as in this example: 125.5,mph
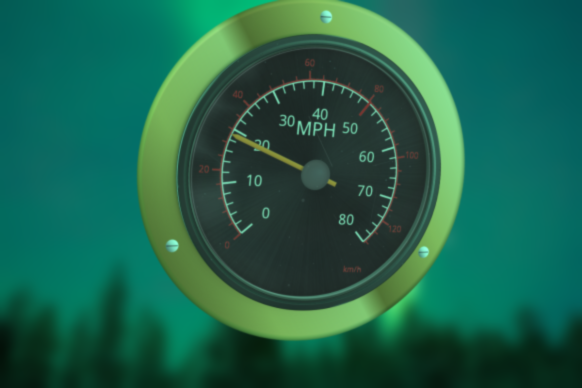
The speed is 19,mph
